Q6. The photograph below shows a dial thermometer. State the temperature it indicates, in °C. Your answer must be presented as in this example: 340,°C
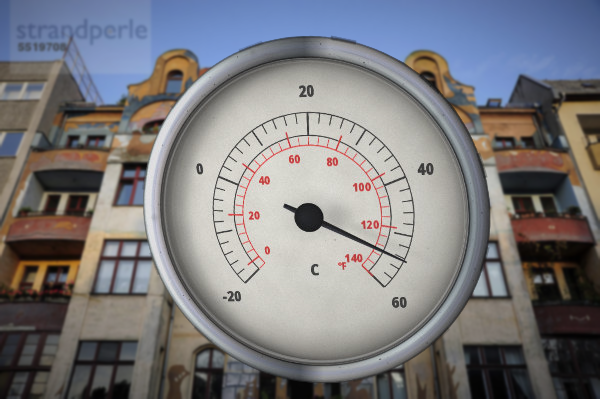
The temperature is 54,°C
